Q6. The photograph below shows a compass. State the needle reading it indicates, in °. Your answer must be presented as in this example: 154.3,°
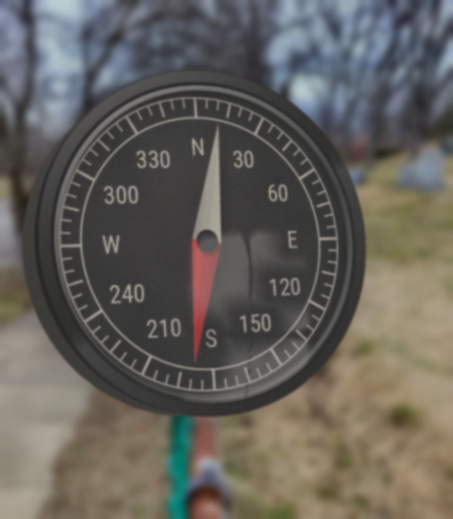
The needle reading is 190,°
